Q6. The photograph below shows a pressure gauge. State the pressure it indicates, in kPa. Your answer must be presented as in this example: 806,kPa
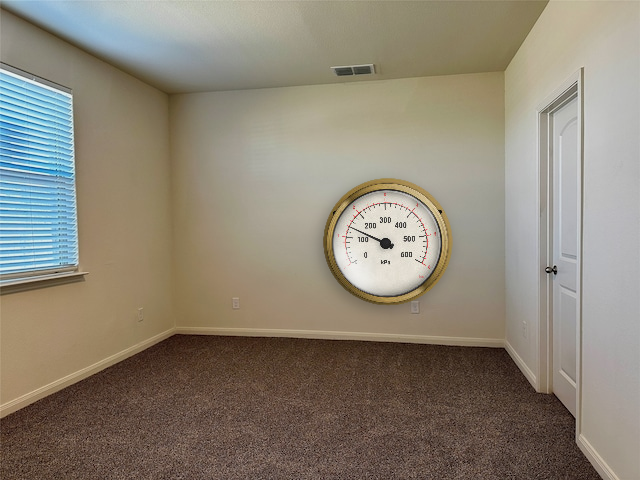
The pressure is 140,kPa
